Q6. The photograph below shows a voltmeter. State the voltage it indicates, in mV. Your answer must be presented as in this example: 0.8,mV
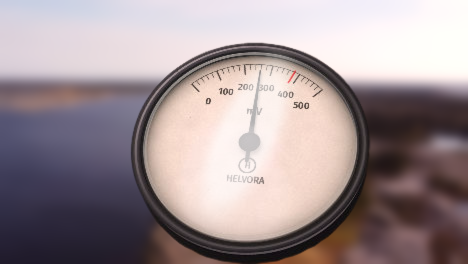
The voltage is 260,mV
